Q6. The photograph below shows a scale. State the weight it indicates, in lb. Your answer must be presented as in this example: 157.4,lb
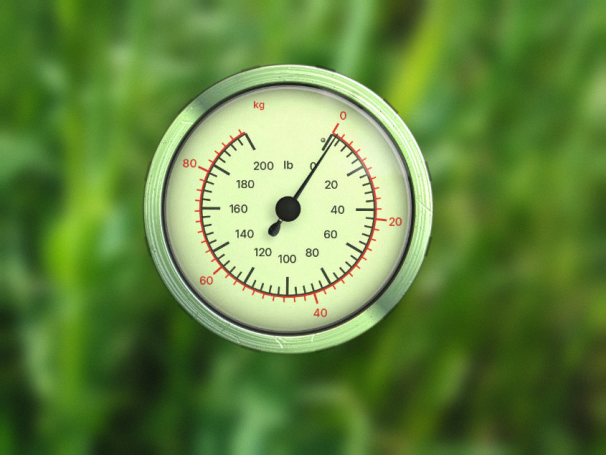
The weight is 2,lb
